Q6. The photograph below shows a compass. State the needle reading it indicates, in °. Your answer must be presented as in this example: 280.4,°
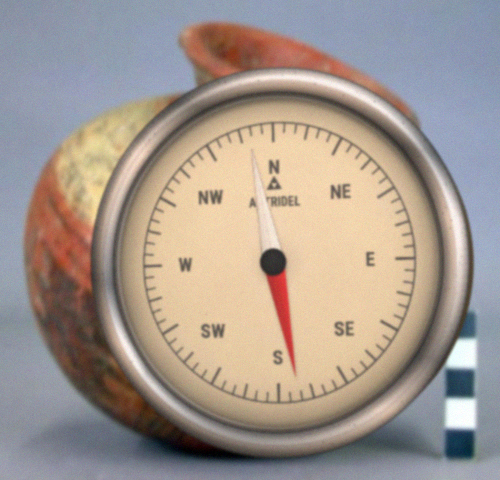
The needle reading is 170,°
